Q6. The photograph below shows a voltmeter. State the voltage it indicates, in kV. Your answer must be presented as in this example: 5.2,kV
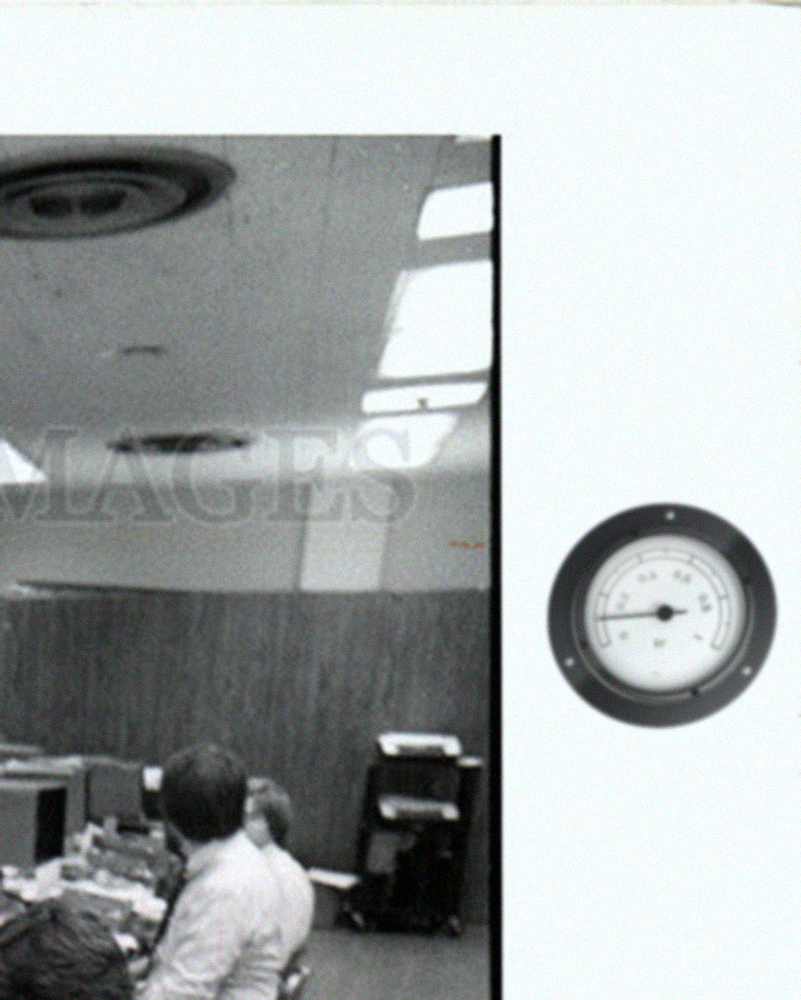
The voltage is 0.1,kV
